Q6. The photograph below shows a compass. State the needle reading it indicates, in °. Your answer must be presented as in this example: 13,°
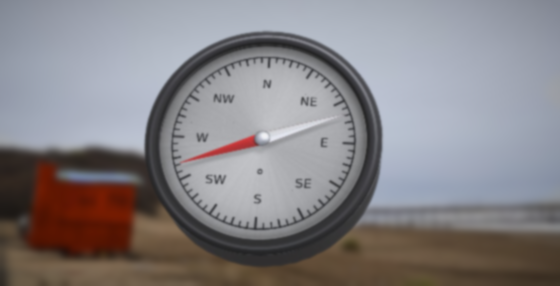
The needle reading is 250,°
